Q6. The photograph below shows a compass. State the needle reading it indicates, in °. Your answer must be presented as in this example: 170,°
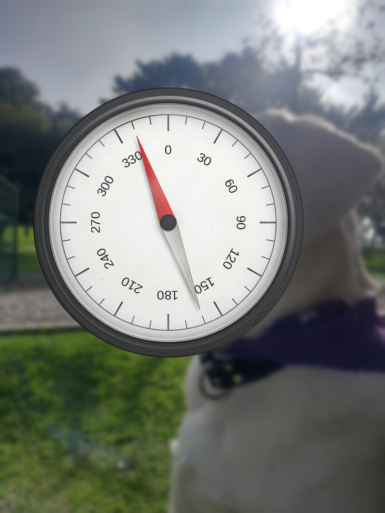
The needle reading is 340,°
